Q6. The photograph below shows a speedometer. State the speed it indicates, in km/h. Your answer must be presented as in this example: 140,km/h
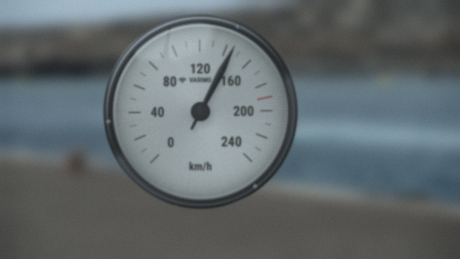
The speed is 145,km/h
